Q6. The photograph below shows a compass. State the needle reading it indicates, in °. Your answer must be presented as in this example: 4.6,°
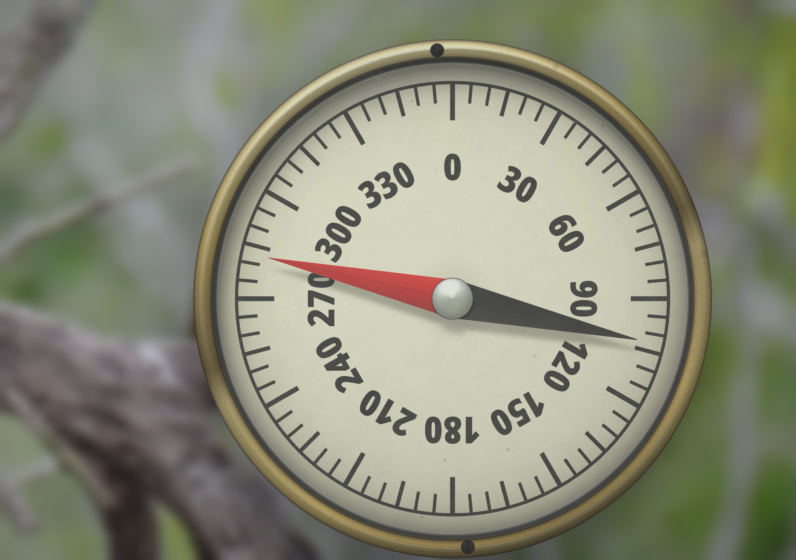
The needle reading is 282.5,°
